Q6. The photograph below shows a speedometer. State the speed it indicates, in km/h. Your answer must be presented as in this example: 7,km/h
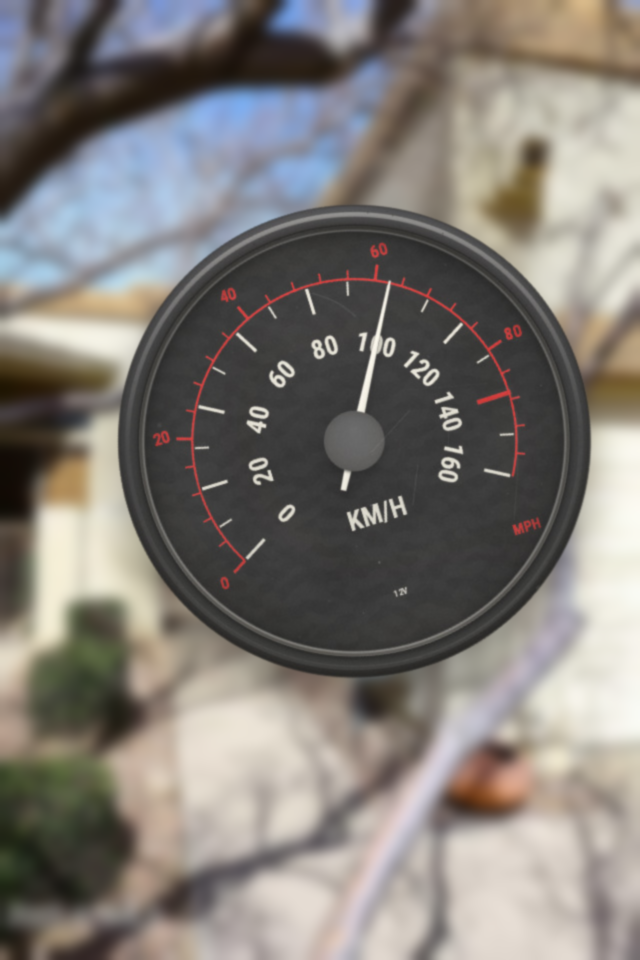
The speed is 100,km/h
